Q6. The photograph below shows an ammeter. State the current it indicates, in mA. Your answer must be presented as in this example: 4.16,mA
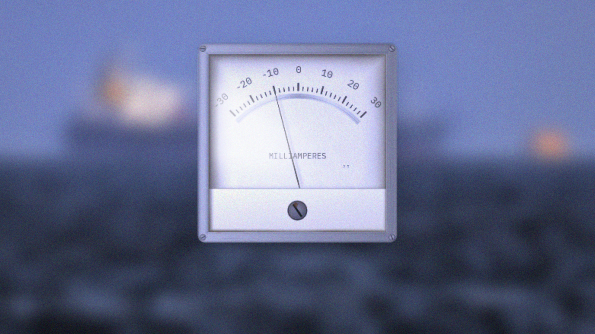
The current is -10,mA
